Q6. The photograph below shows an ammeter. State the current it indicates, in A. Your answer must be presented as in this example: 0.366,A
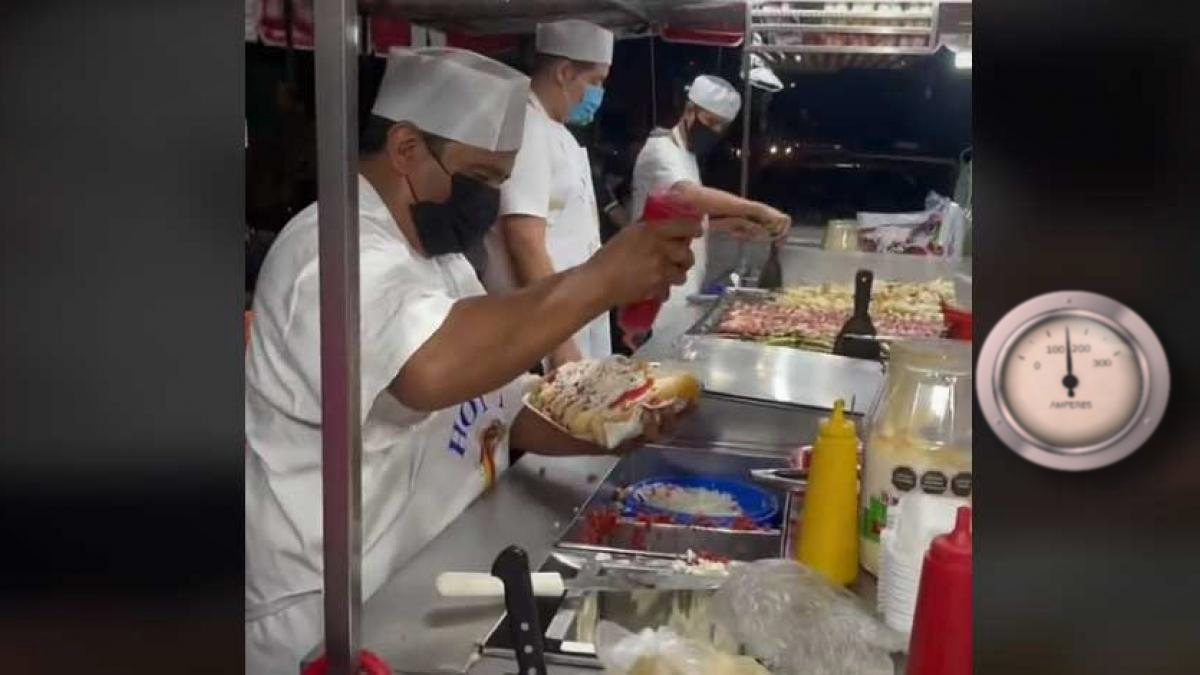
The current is 150,A
